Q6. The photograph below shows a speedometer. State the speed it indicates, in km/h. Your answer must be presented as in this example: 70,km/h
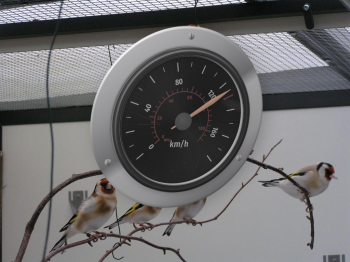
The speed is 125,km/h
